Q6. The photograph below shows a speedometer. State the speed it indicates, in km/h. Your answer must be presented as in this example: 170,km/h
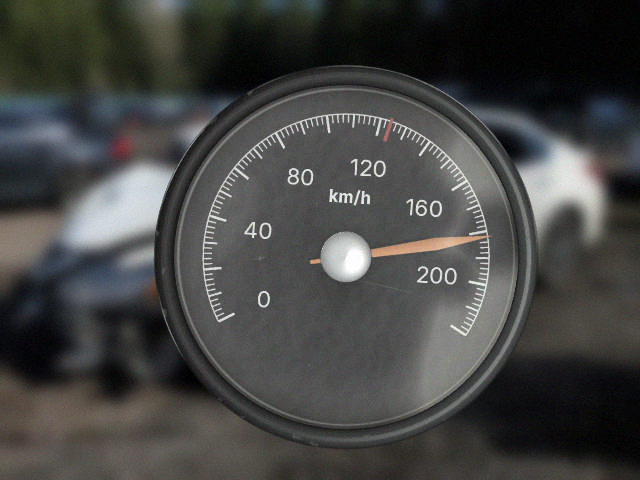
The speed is 182,km/h
